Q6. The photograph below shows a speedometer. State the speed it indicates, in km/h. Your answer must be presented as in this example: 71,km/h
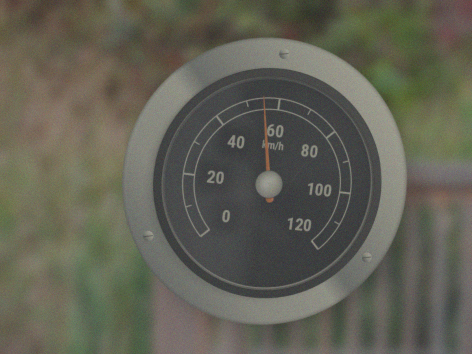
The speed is 55,km/h
